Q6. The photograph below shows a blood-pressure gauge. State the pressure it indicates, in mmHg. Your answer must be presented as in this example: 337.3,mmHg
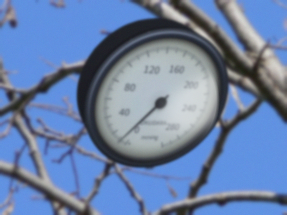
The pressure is 10,mmHg
